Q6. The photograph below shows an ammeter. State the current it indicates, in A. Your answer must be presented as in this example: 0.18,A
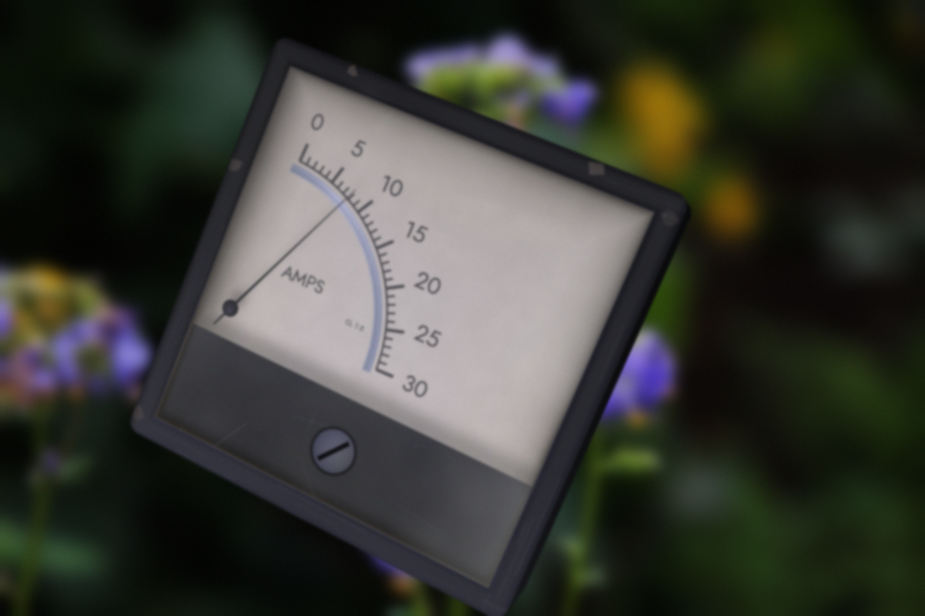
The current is 8,A
